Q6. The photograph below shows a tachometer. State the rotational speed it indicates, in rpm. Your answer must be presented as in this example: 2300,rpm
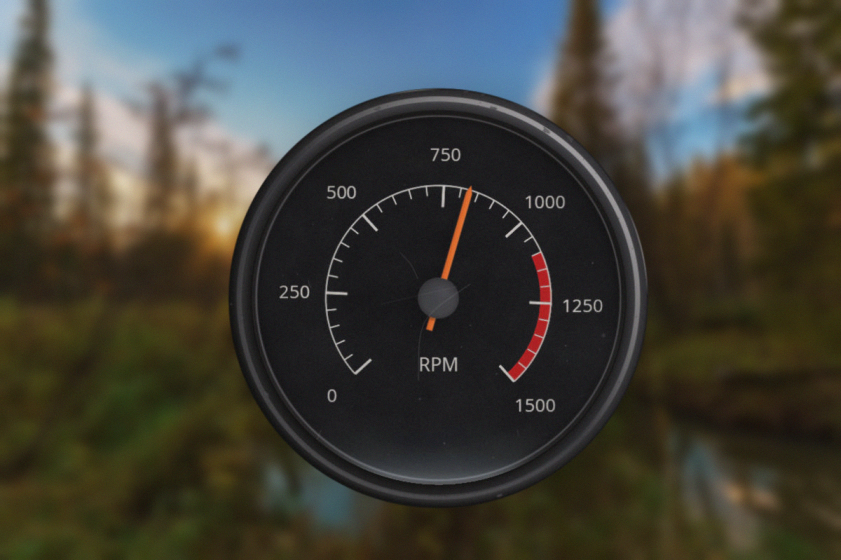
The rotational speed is 825,rpm
